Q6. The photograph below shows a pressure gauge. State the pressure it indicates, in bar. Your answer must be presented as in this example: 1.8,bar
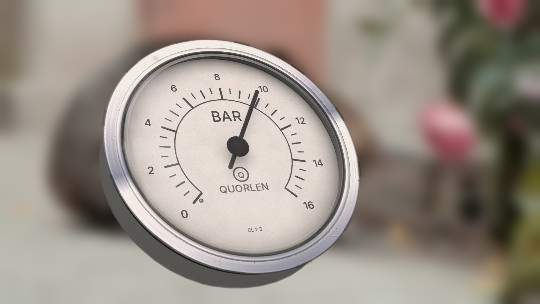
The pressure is 9.75,bar
